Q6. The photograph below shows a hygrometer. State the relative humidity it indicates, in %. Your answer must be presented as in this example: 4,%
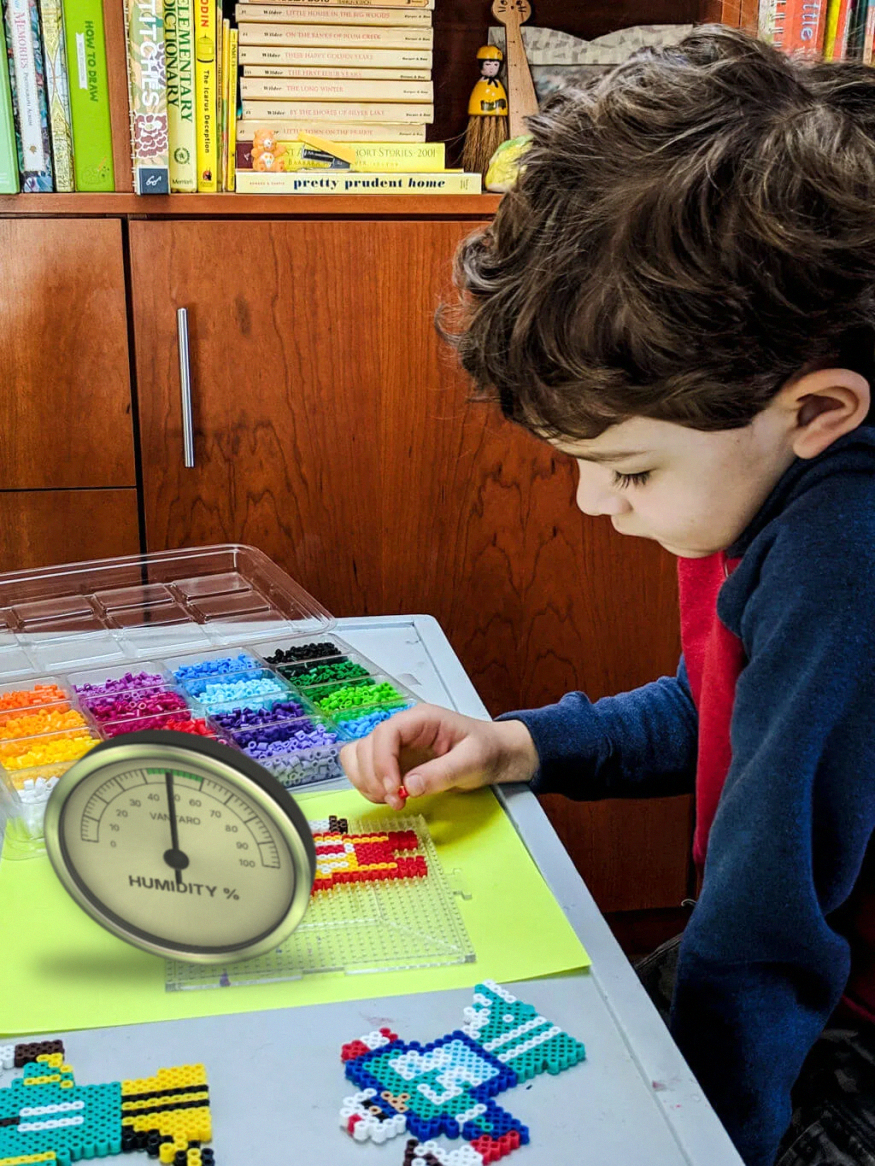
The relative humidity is 50,%
